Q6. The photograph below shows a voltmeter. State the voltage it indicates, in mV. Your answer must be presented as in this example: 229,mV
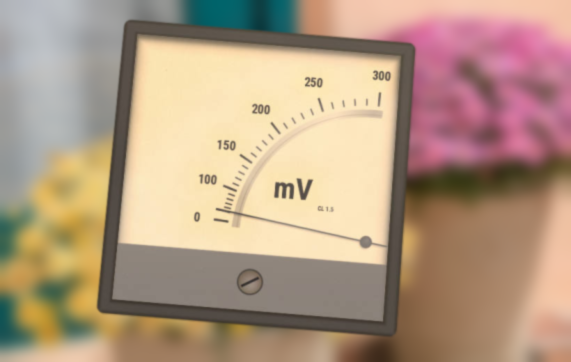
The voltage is 50,mV
